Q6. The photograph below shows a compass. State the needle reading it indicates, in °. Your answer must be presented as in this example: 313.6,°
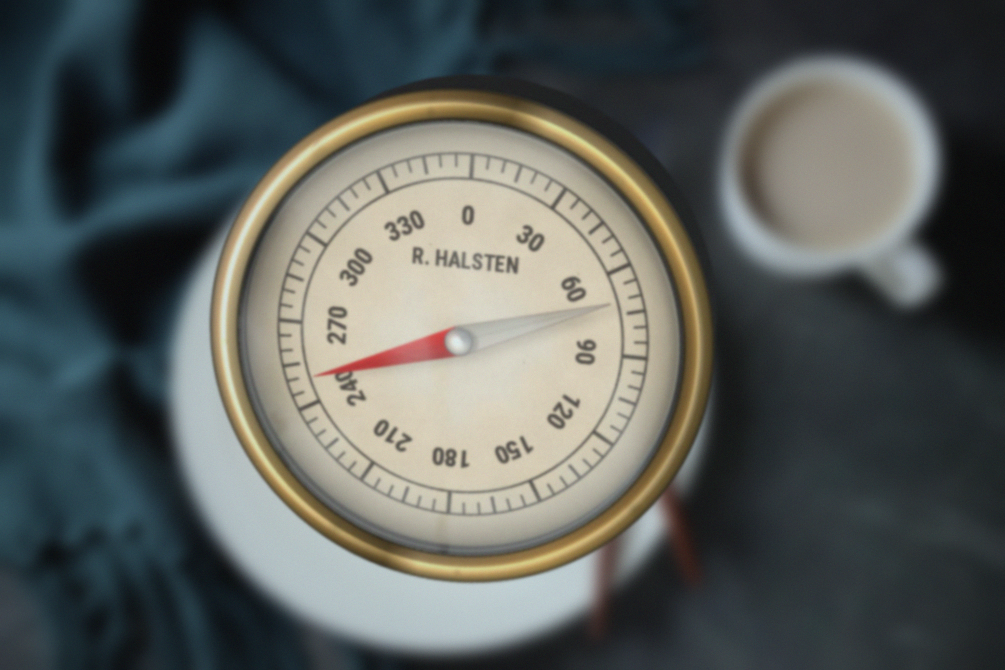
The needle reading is 250,°
